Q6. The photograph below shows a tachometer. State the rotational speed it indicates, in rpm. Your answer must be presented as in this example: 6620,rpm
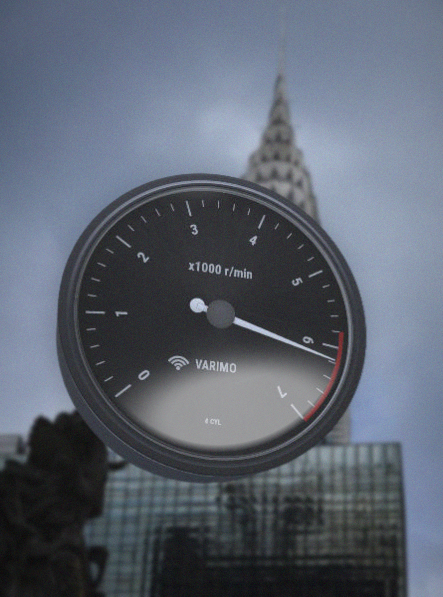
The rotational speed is 6200,rpm
